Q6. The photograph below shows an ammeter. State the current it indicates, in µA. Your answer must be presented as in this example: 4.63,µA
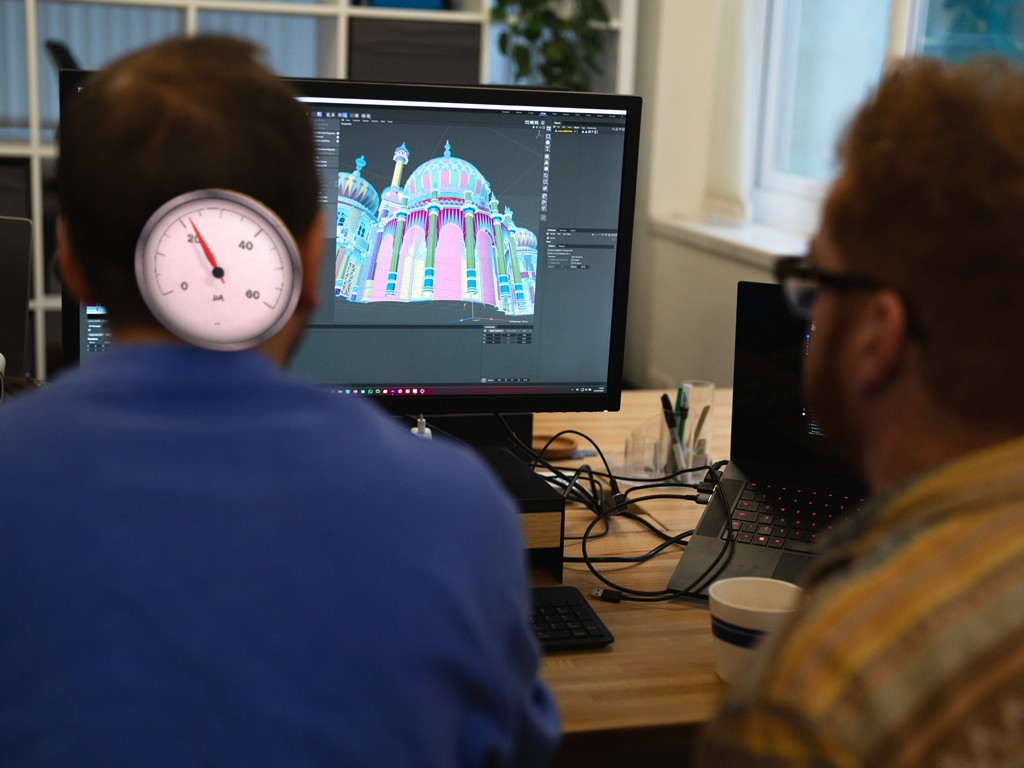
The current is 22.5,µA
